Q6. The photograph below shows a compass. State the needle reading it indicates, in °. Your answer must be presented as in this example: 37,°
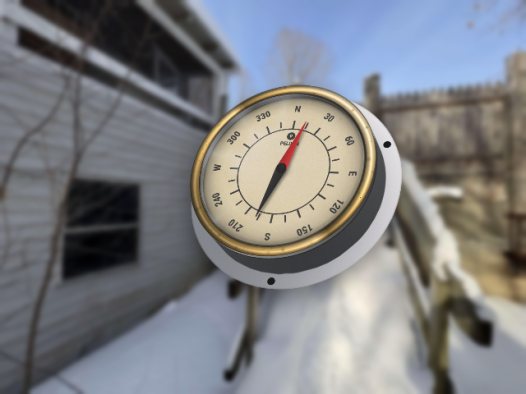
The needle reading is 15,°
